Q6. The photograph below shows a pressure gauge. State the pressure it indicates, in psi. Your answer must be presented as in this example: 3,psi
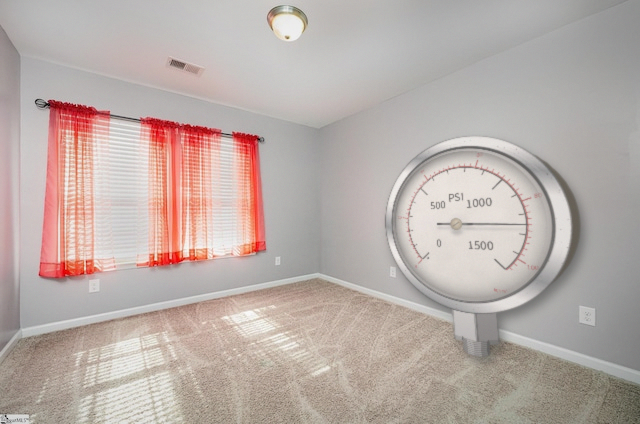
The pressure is 1250,psi
